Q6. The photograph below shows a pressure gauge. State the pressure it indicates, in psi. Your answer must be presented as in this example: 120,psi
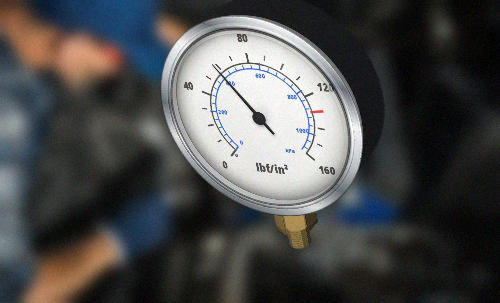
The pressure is 60,psi
